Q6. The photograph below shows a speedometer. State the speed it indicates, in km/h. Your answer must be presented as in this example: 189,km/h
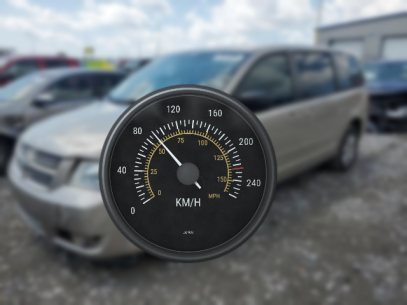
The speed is 90,km/h
